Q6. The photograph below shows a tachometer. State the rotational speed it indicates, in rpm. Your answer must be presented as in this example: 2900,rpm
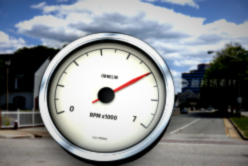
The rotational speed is 5000,rpm
